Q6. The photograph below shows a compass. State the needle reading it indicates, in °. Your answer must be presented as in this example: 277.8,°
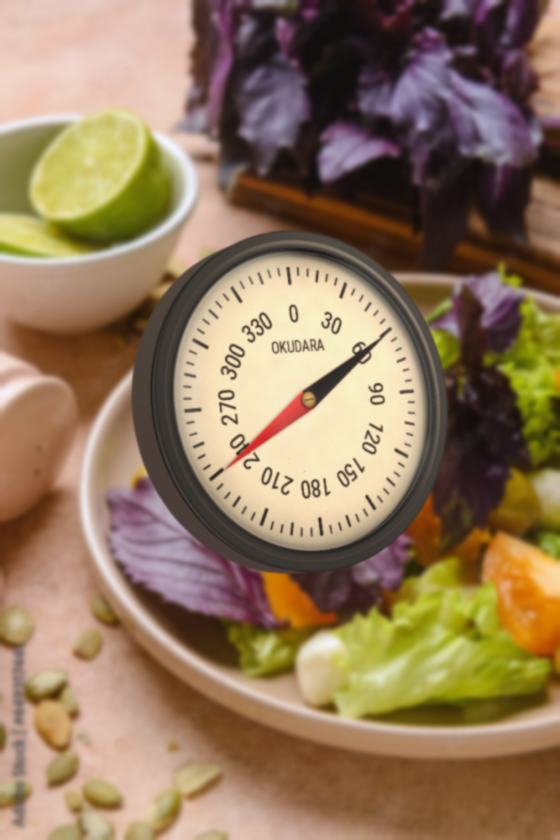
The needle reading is 240,°
